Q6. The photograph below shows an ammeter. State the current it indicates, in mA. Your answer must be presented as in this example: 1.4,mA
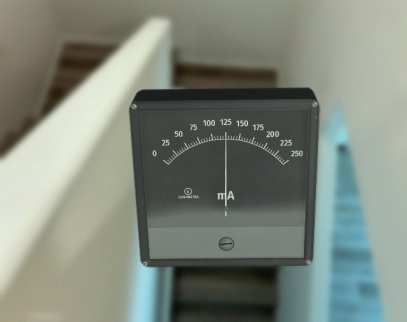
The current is 125,mA
